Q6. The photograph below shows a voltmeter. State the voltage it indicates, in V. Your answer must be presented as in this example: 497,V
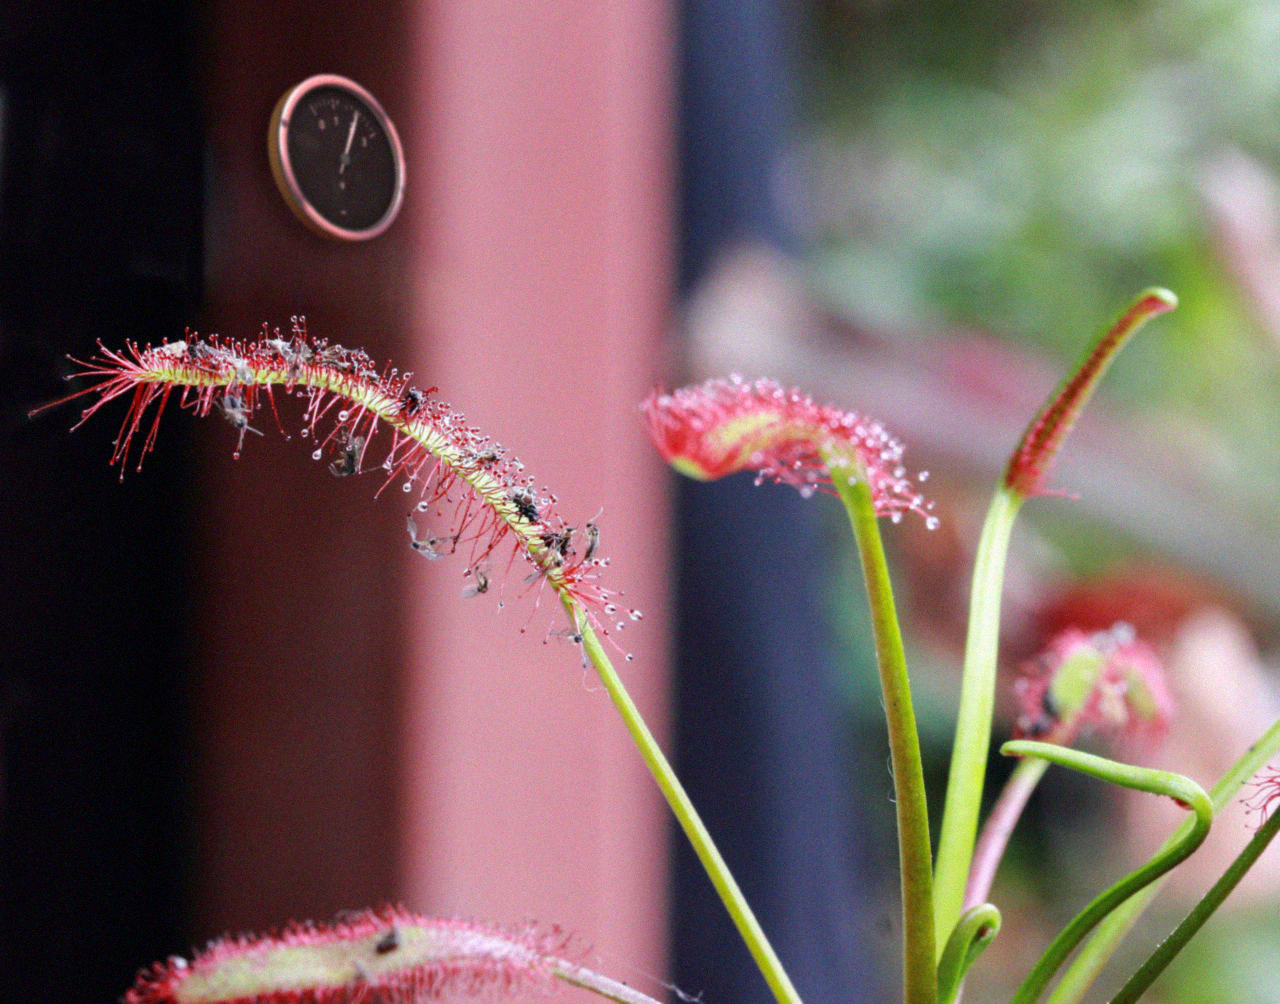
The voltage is 2,V
